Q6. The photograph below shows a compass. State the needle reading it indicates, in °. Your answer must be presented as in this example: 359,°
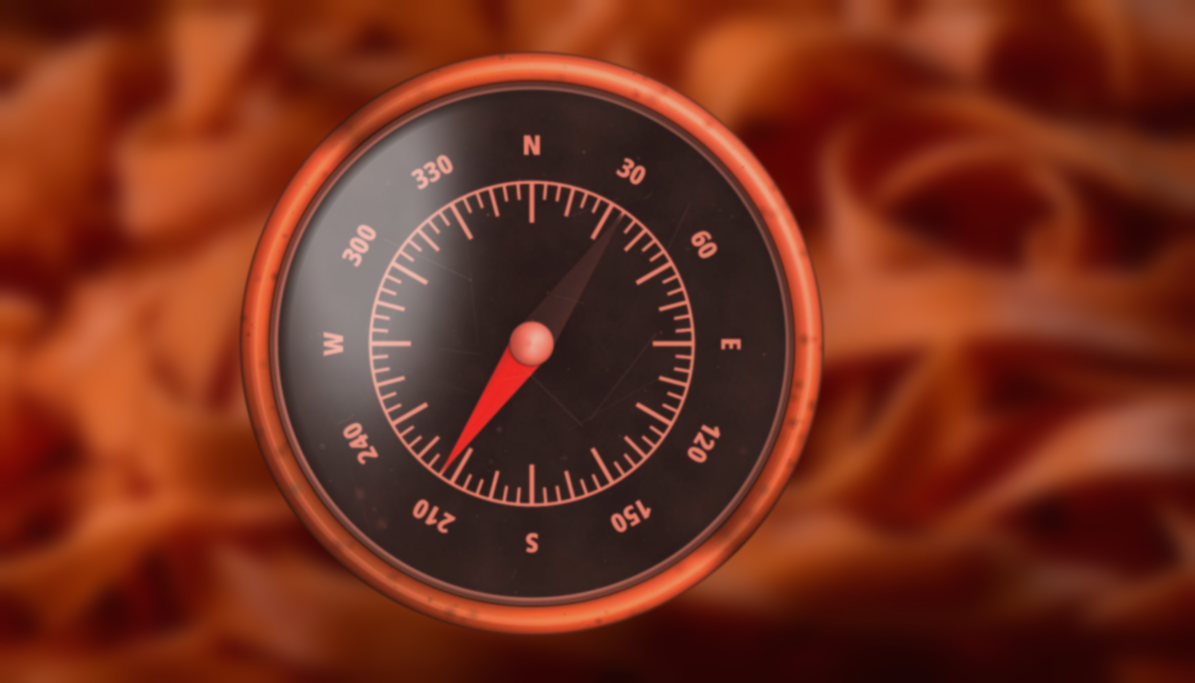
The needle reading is 215,°
